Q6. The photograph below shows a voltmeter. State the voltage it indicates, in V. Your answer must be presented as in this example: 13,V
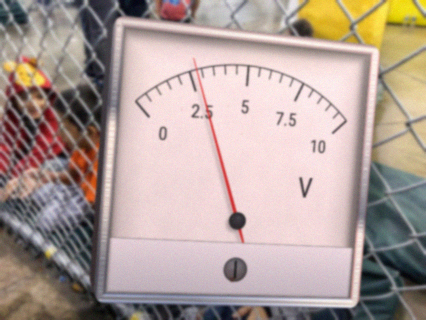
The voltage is 2.75,V
